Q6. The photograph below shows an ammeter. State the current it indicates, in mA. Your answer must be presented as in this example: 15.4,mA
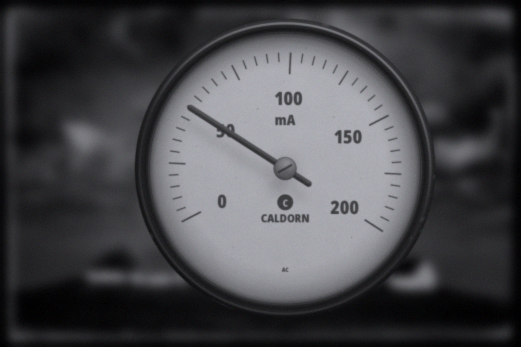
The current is 50,mA
